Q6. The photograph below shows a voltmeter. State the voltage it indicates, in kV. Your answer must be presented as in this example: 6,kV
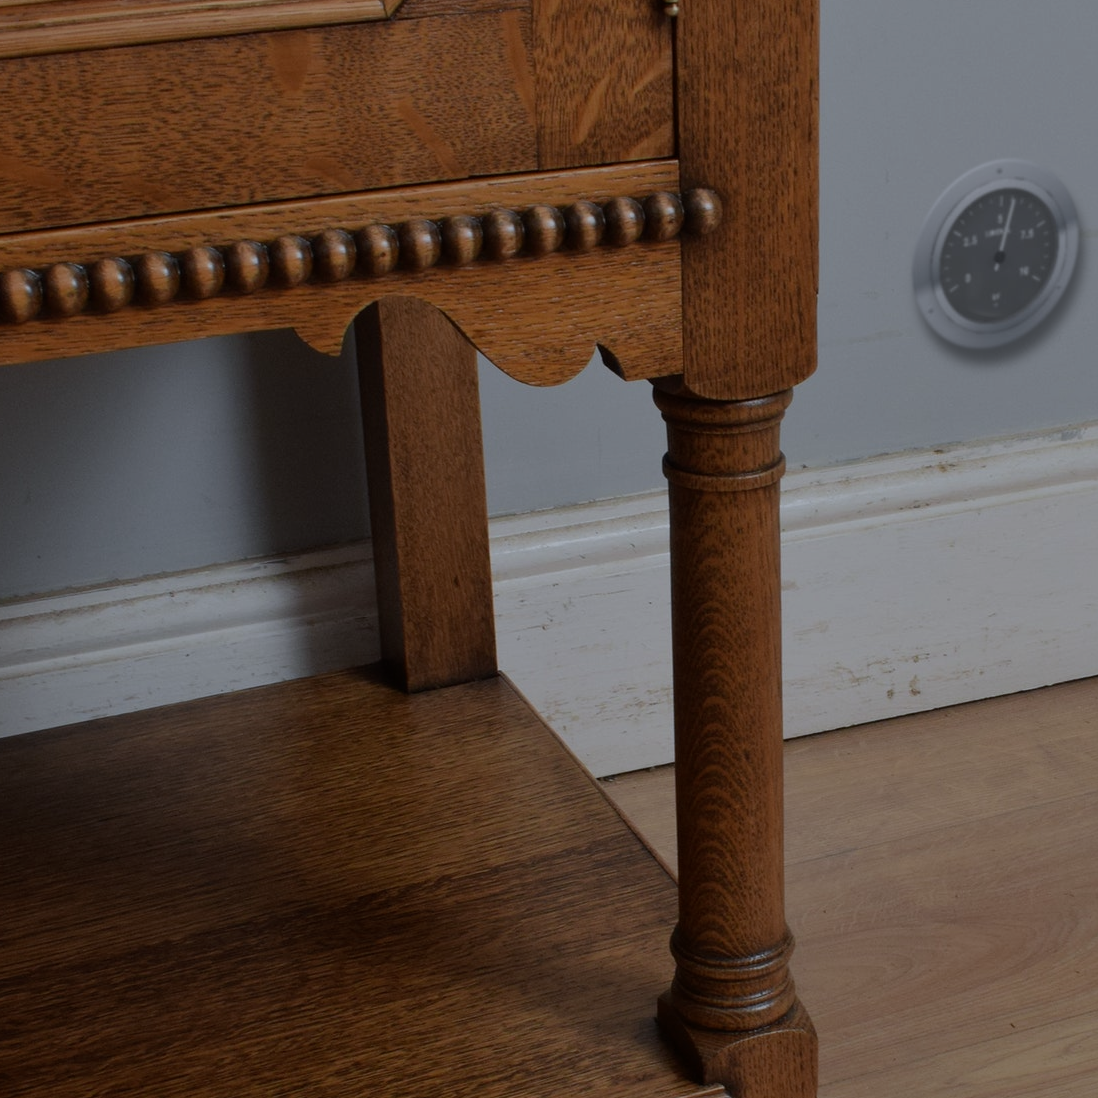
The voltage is 5.5,kV
